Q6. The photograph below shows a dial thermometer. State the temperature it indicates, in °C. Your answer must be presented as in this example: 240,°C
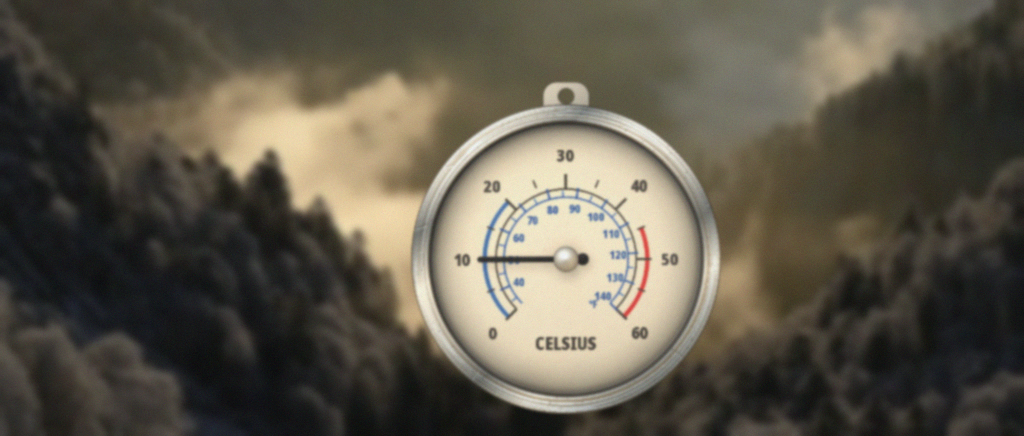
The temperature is 10,°C
